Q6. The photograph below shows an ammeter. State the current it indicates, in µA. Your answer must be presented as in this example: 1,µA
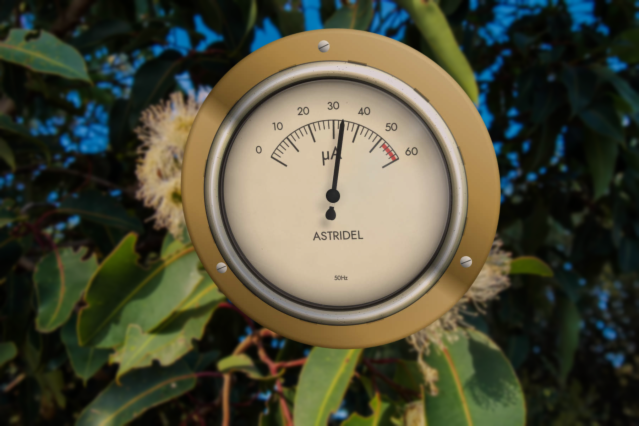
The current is 34,µA
